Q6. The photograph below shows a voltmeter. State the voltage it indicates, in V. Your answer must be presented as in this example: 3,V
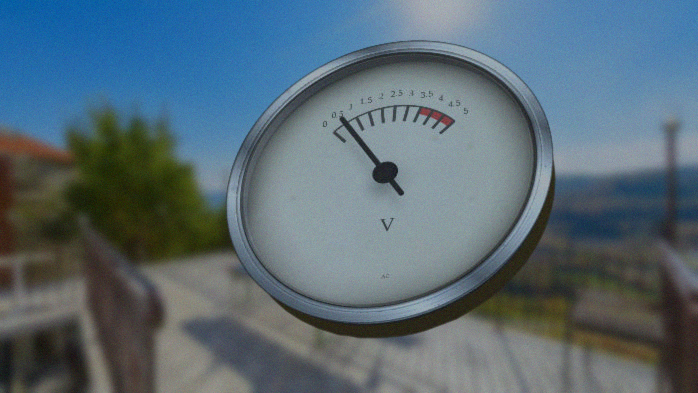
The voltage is 0.5,V
